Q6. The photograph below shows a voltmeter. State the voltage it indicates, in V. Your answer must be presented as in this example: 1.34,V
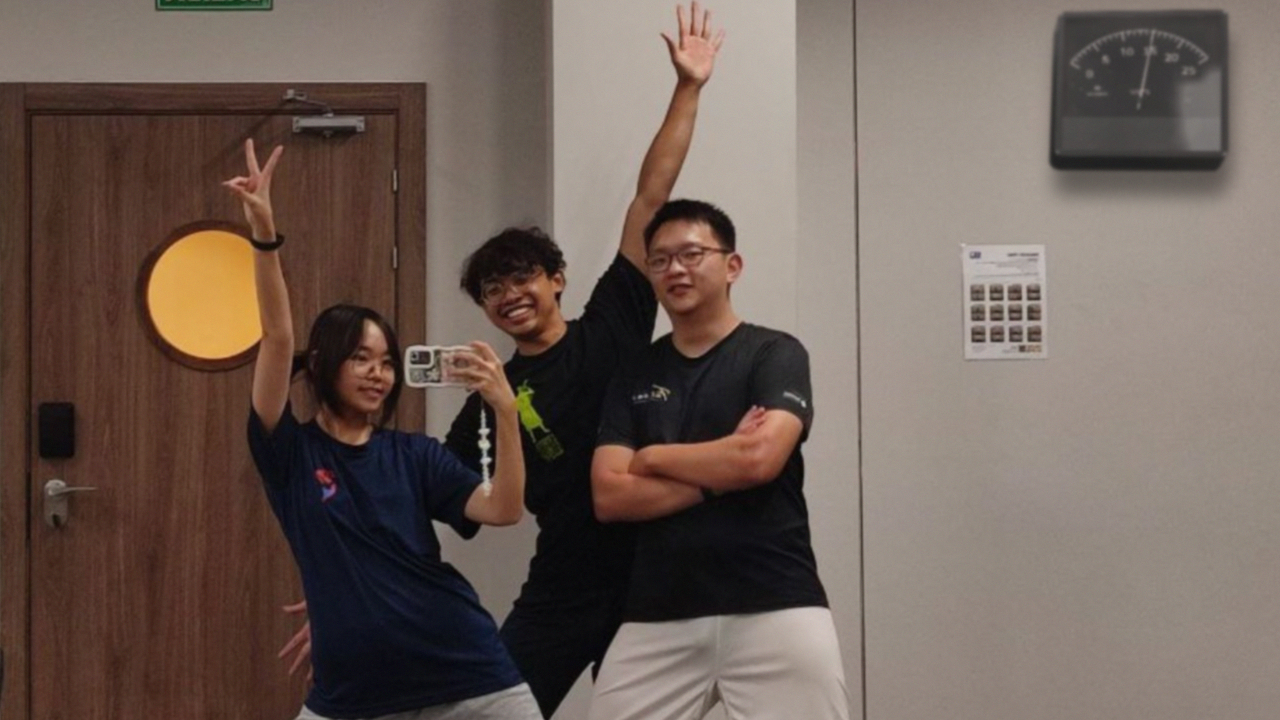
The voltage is 15,V
